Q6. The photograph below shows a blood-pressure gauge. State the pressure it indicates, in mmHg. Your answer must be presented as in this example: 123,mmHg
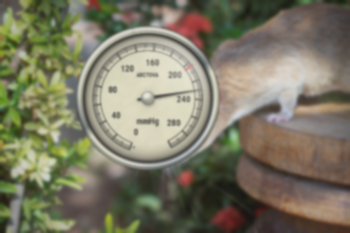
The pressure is 230,mmHg
